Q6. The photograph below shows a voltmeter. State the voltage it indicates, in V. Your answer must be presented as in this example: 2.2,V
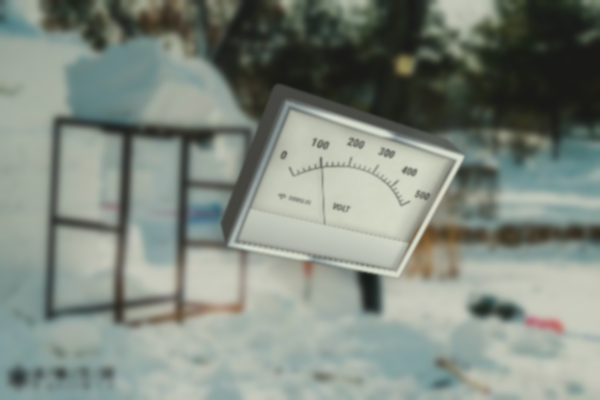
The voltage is 100,V
